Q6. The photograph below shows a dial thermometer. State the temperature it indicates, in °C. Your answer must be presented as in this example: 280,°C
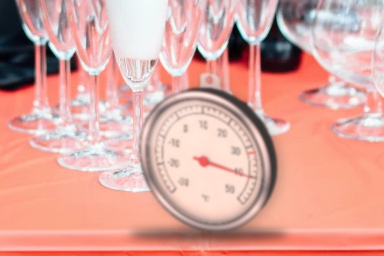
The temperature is 40,°C
